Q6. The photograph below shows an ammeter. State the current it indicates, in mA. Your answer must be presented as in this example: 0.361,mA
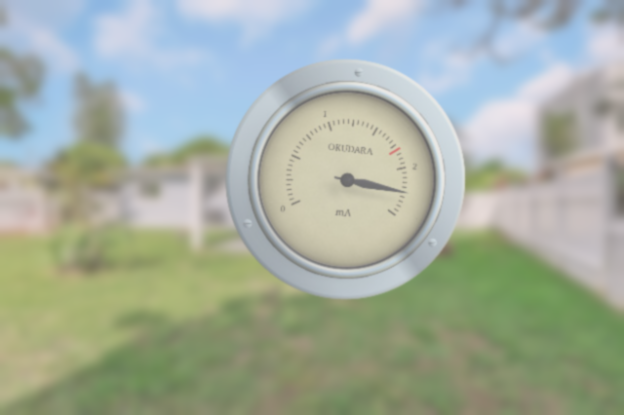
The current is 2.25,mA
